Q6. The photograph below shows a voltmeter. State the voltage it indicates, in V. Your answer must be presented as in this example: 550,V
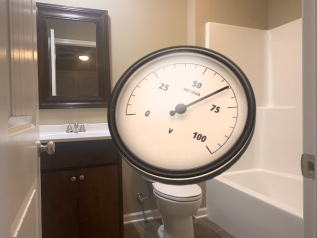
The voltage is 65,V
